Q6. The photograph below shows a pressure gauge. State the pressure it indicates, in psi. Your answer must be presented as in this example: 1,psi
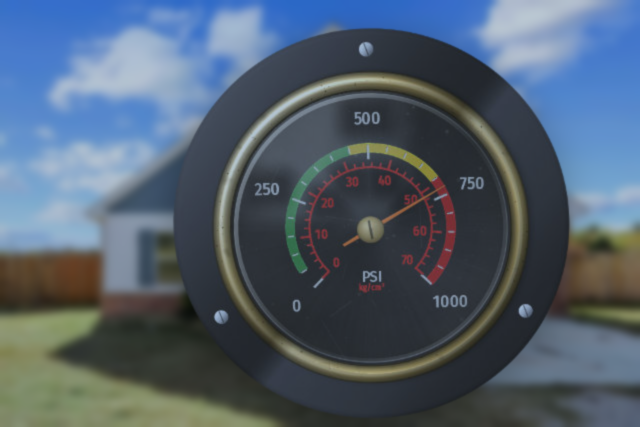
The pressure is 725,psi
